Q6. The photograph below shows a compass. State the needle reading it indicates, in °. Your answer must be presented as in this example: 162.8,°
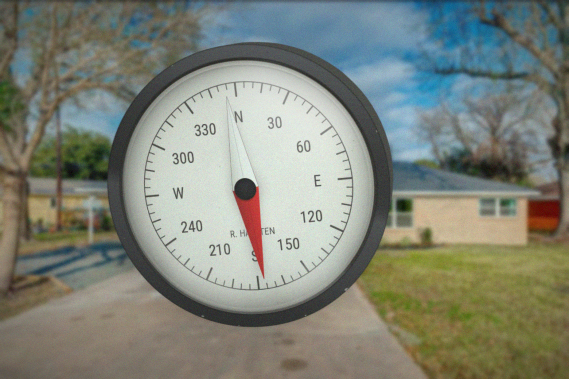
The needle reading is 175,°
